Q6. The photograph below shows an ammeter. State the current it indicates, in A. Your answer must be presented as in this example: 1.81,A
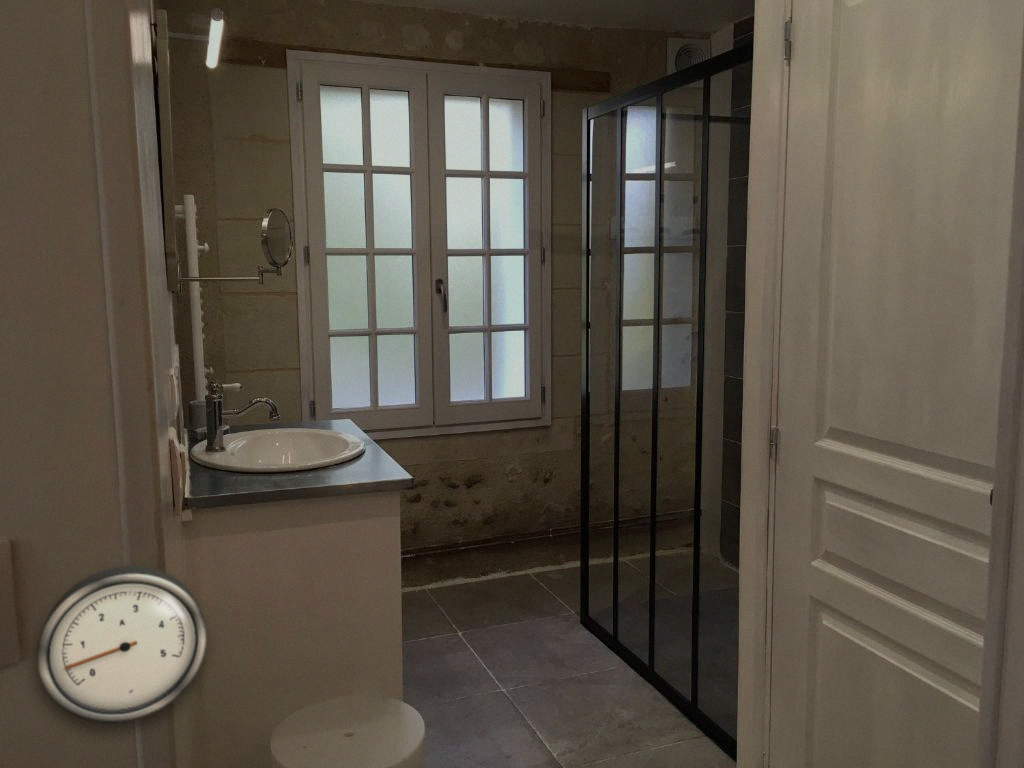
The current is 0.5,A
